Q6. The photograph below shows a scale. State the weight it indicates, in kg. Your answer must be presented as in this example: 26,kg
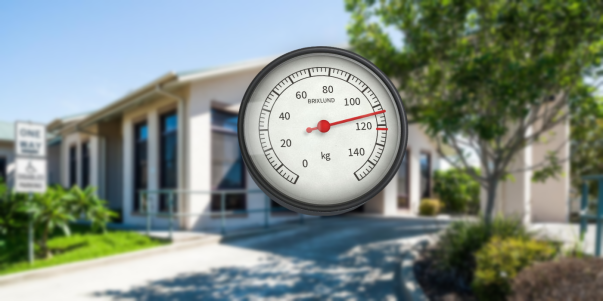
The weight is 114,kg
